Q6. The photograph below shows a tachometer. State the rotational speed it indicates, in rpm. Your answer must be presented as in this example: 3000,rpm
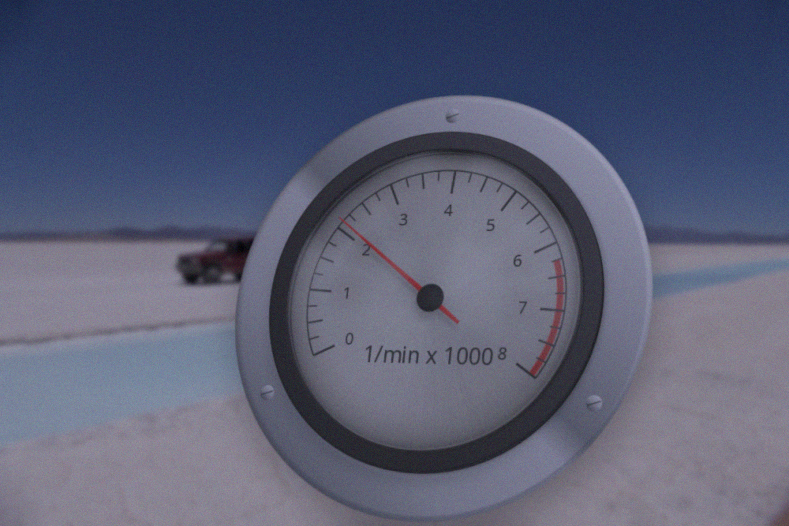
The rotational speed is 2125,rpm
